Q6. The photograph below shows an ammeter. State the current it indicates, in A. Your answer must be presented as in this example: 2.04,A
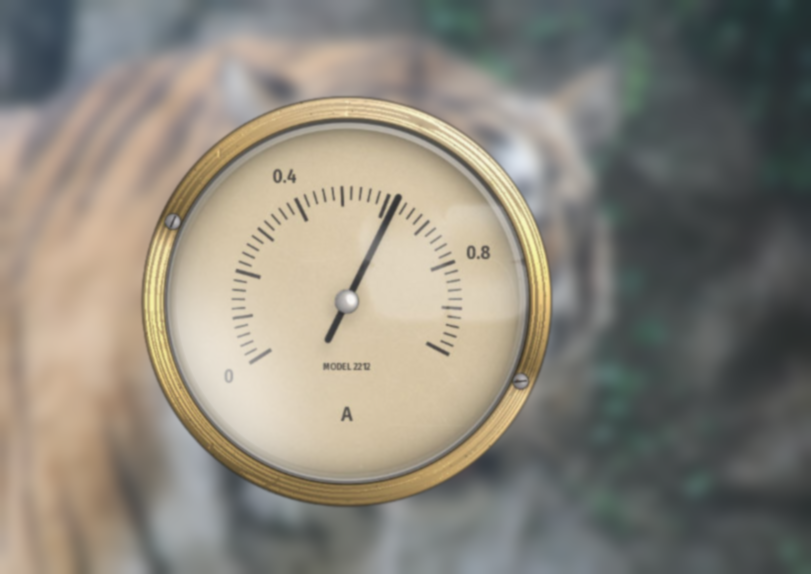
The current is 0.62,A
